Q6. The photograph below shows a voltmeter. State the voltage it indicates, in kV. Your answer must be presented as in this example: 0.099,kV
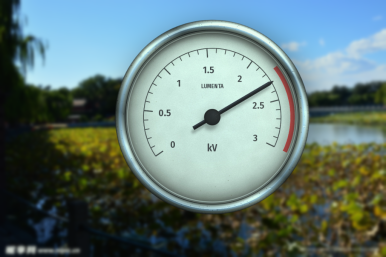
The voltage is 2.3,kV
